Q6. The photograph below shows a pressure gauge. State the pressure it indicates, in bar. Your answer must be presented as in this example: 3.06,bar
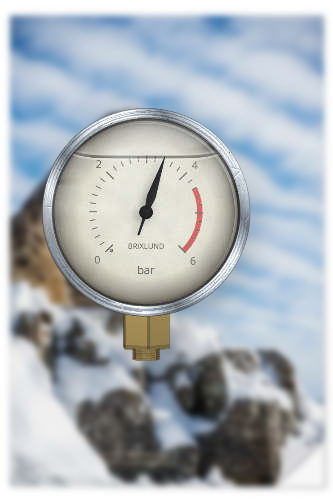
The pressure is 3.4,bar
